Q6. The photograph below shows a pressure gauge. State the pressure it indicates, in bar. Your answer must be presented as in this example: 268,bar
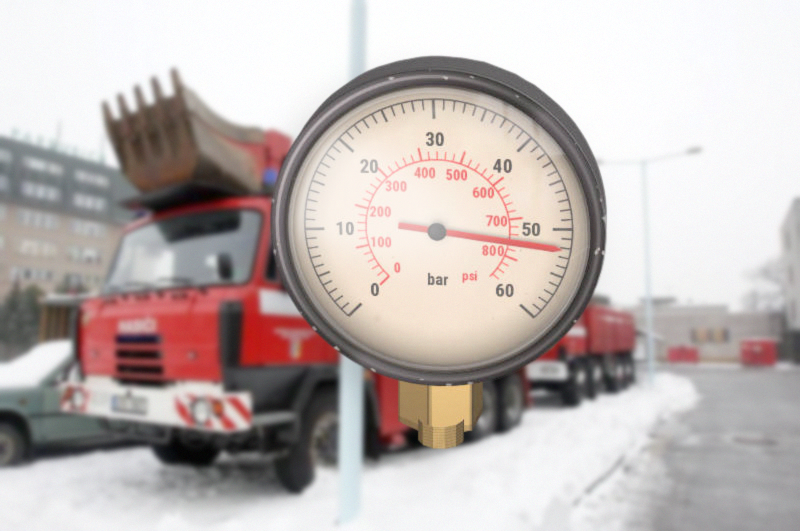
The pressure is 52,bar
